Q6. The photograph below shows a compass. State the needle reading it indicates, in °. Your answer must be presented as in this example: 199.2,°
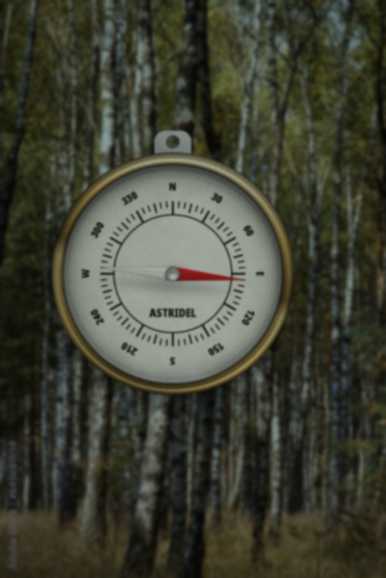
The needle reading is 95,°
